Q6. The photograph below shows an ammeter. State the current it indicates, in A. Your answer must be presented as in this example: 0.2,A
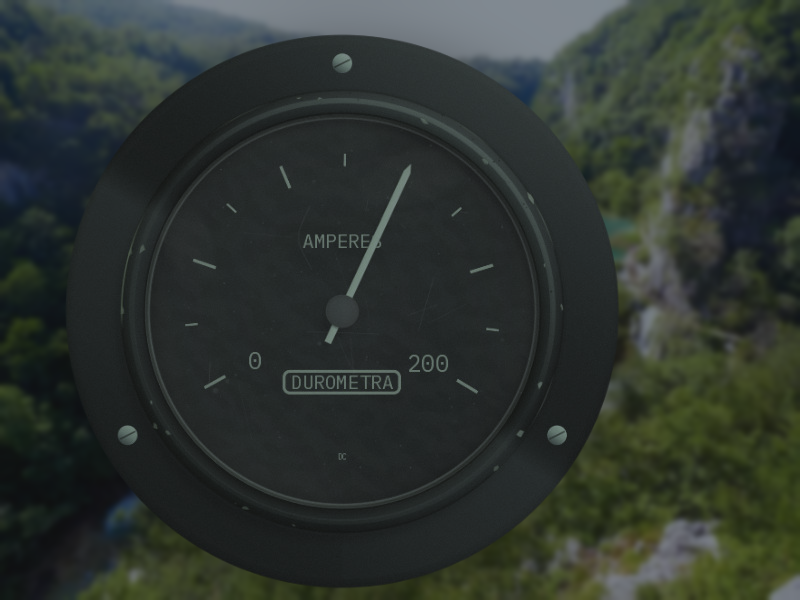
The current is 120,A
